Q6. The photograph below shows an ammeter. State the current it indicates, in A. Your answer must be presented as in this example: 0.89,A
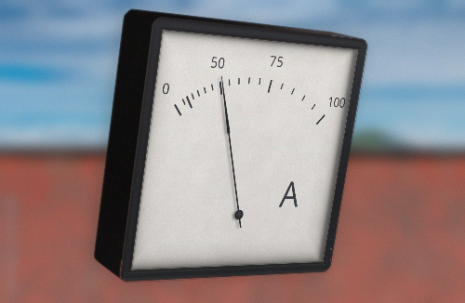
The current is 50,A
